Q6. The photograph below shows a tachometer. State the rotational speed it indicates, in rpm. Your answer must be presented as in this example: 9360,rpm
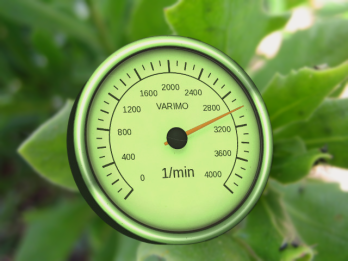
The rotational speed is 3000,rpm
